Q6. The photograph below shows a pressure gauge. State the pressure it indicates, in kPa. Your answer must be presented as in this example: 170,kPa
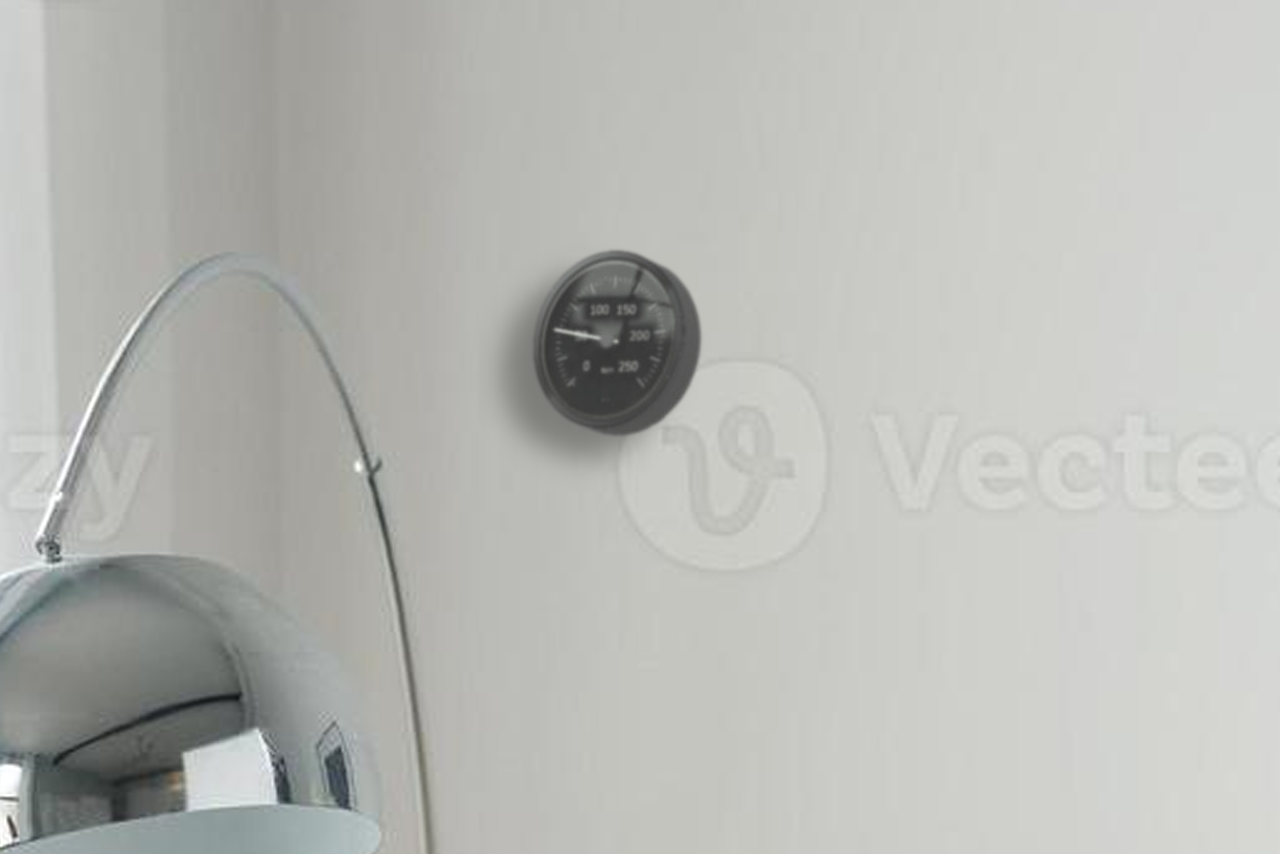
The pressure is 50,kPa
